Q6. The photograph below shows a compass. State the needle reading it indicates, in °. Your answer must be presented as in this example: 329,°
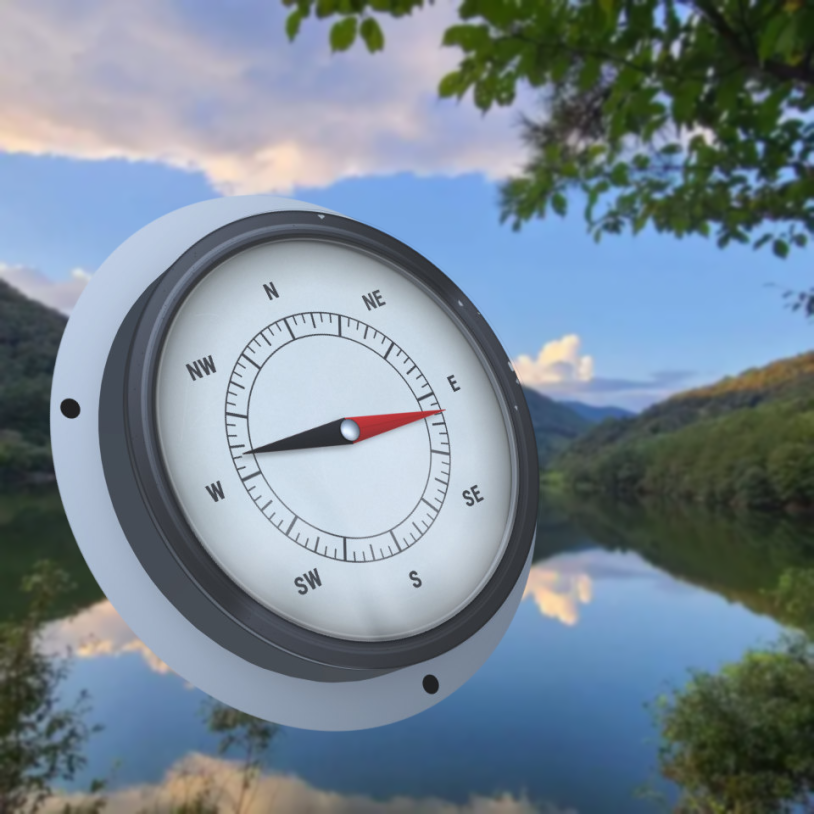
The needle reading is 100,°
